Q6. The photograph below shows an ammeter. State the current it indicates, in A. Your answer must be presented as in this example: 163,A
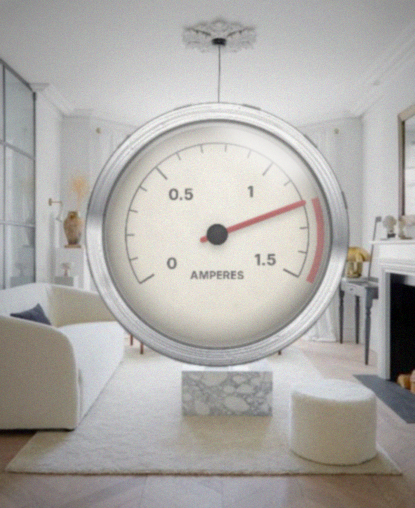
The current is 1.2,A
